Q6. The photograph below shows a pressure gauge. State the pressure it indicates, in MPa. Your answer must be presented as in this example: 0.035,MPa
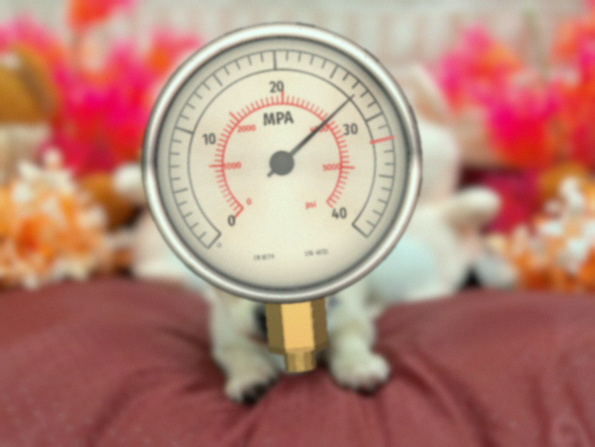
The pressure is 27.5,MPa
